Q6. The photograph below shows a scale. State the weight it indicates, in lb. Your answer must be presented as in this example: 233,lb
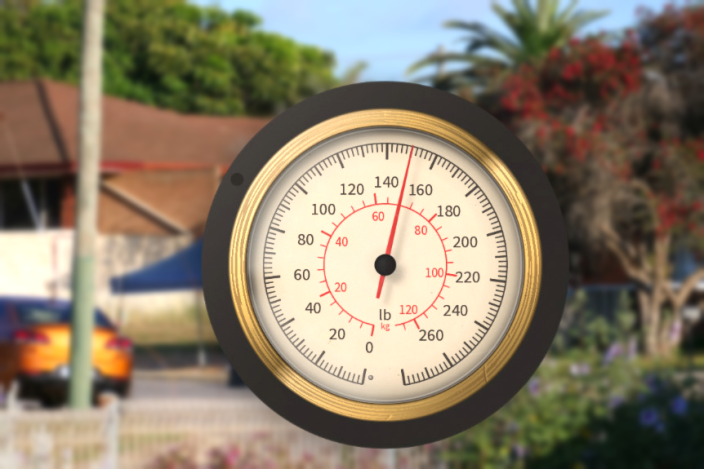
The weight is 150,lb
